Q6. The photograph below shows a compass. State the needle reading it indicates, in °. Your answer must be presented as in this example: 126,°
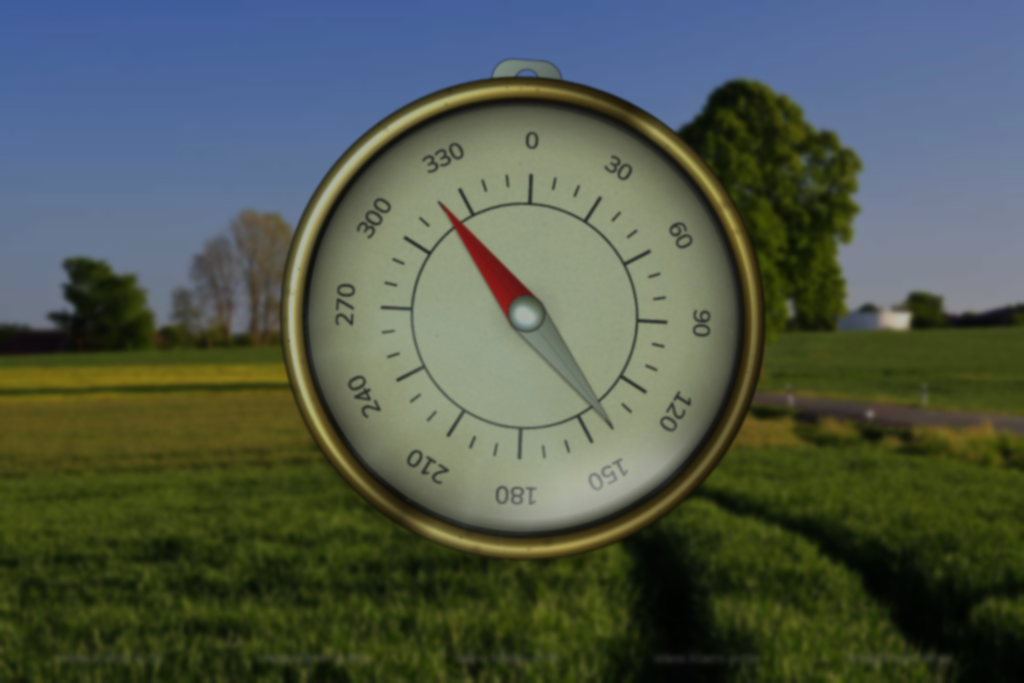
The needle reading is 320,°
